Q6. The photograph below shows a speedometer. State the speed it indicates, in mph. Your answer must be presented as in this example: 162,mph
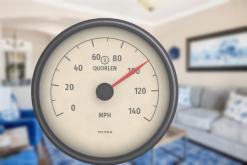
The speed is 100,mph
